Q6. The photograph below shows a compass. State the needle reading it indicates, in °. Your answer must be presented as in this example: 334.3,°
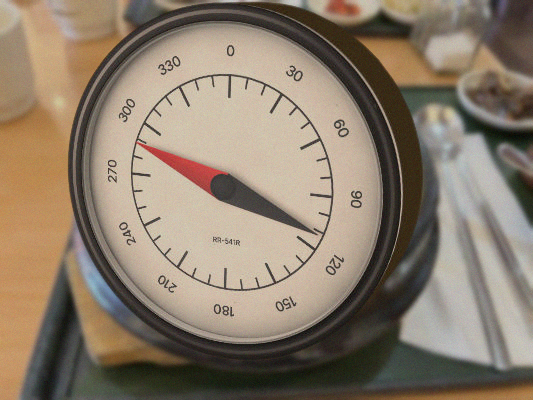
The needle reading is 290,°
